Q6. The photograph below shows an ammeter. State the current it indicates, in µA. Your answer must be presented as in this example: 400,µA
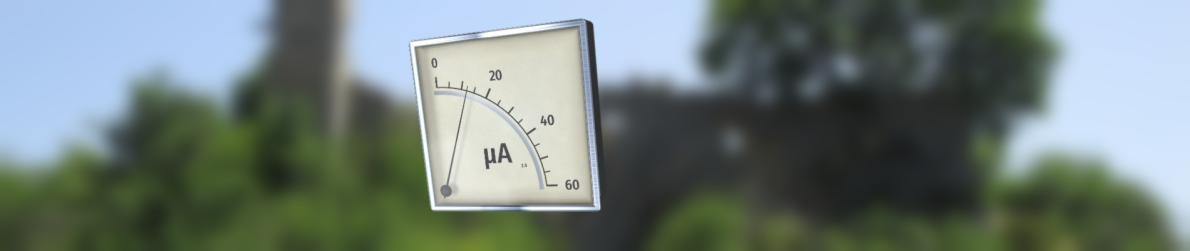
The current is 12.5,µA
